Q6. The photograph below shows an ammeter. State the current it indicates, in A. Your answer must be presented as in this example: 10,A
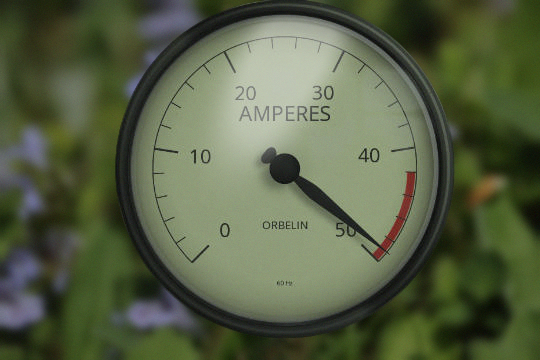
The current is 49,A
